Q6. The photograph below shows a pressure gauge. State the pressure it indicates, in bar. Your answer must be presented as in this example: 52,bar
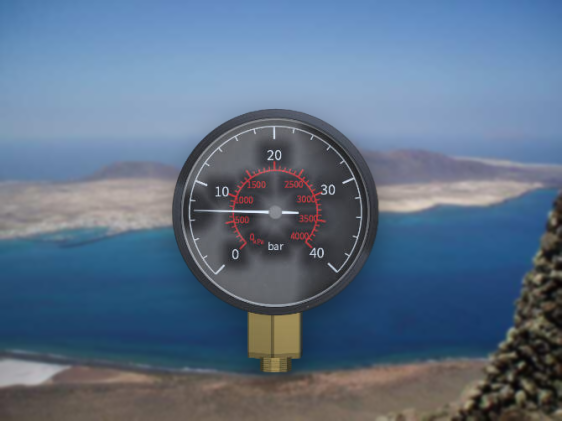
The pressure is 7,bar
